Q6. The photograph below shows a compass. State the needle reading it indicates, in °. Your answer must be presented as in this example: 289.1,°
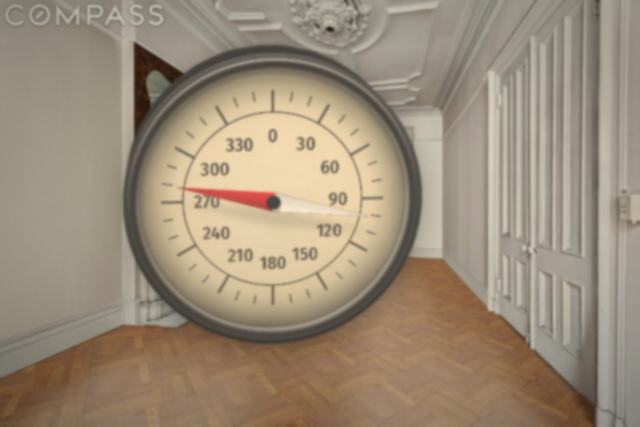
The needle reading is 280,°
